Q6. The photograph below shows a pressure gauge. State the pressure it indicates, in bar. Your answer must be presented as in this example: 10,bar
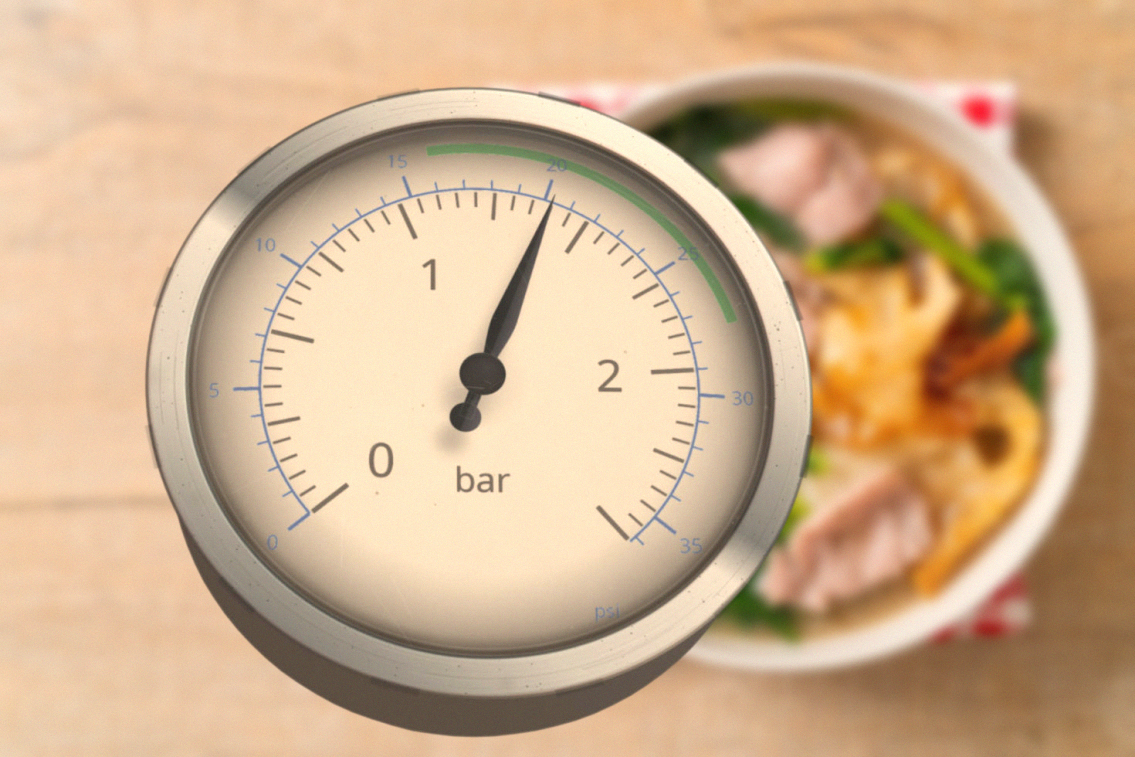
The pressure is 1.4,bar
